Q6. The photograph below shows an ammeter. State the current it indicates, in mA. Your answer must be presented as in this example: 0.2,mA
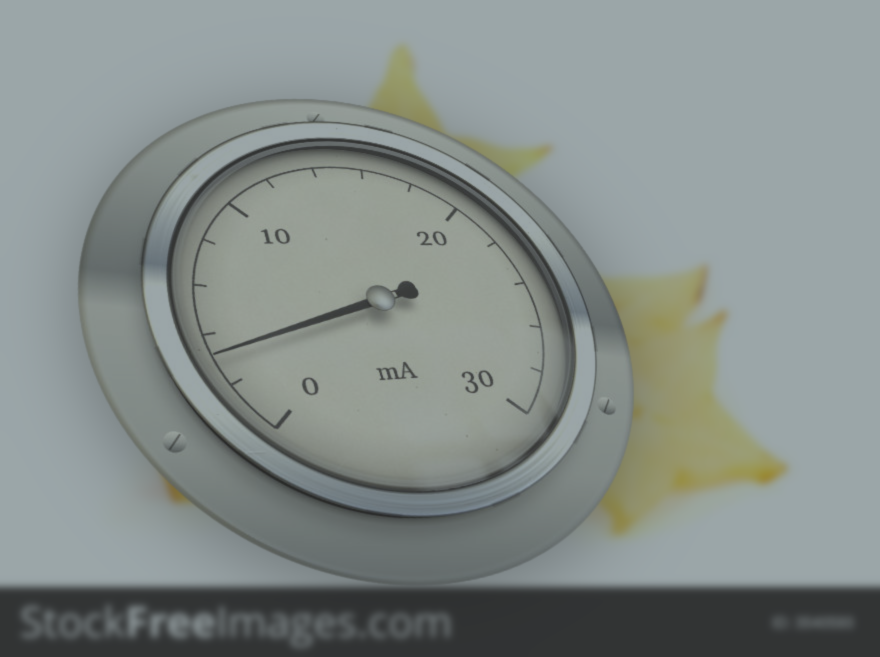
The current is 3,mA
